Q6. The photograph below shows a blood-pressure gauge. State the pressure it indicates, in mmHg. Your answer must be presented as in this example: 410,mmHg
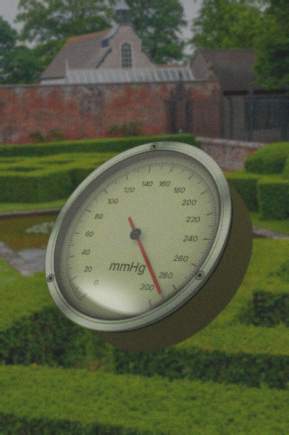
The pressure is 290,mmHg
